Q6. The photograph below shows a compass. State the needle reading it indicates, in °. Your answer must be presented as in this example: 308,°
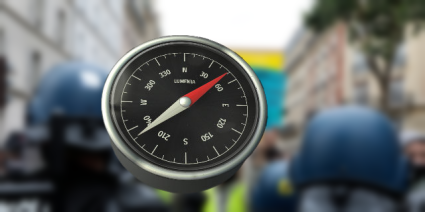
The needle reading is 50,°
